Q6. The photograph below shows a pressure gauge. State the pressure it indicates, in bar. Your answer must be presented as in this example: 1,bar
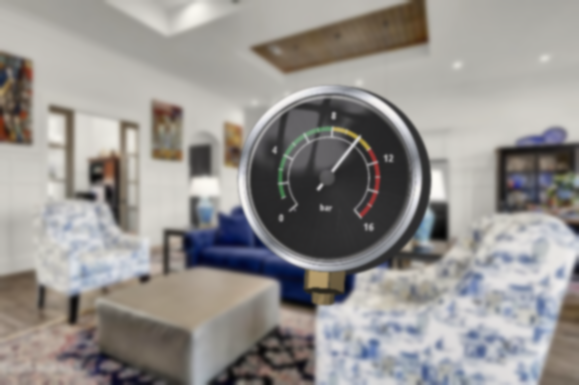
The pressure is 10,bar
